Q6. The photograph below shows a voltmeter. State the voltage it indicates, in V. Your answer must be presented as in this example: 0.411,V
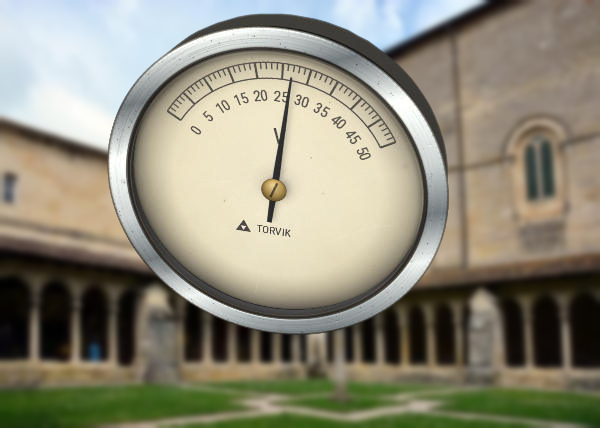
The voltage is 27,V
